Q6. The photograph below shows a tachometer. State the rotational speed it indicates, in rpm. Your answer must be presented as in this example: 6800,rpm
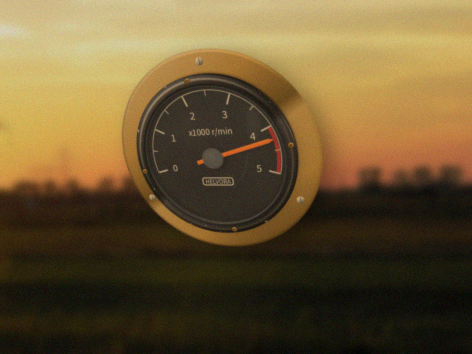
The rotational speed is 4250,rpm
